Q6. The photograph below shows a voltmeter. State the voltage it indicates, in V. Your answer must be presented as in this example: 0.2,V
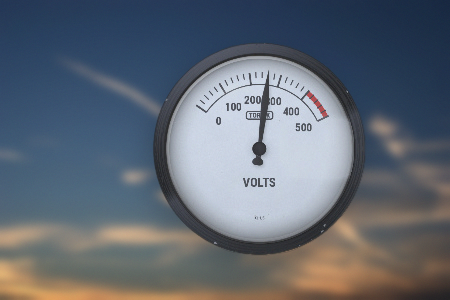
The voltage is 260,V
